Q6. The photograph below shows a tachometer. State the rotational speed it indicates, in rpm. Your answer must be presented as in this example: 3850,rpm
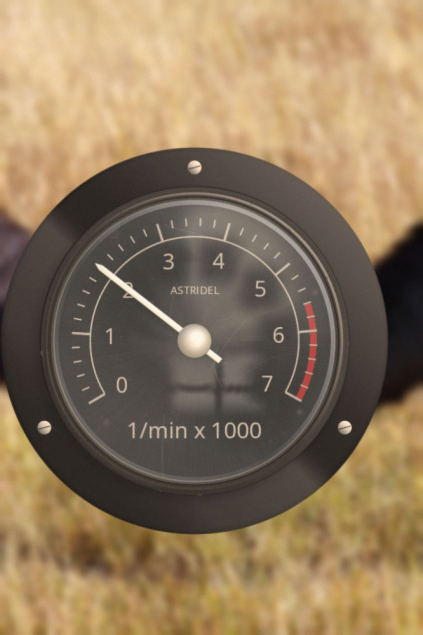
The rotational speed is 2000,rpm
